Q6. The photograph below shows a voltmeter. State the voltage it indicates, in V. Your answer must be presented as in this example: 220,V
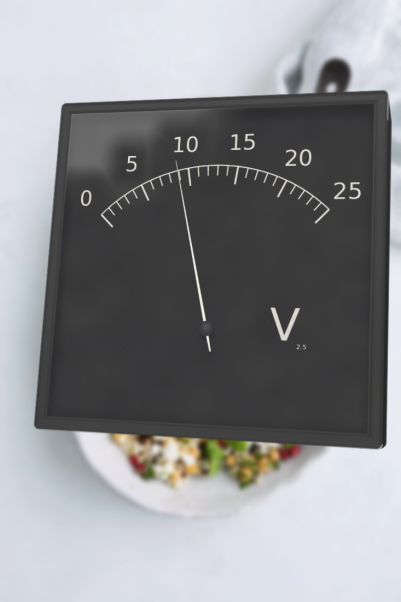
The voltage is 9,V
